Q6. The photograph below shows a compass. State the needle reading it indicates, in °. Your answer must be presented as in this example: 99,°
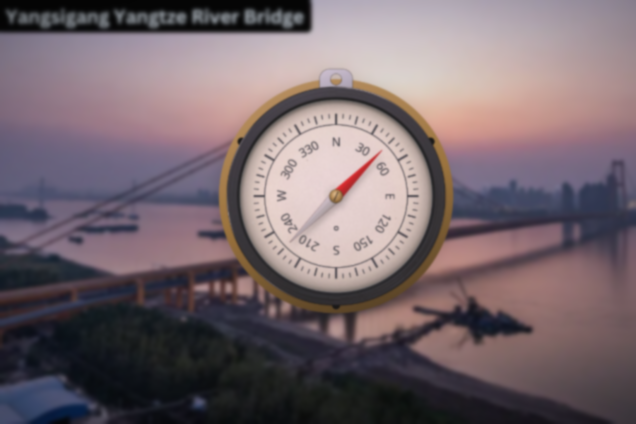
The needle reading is 45,°
